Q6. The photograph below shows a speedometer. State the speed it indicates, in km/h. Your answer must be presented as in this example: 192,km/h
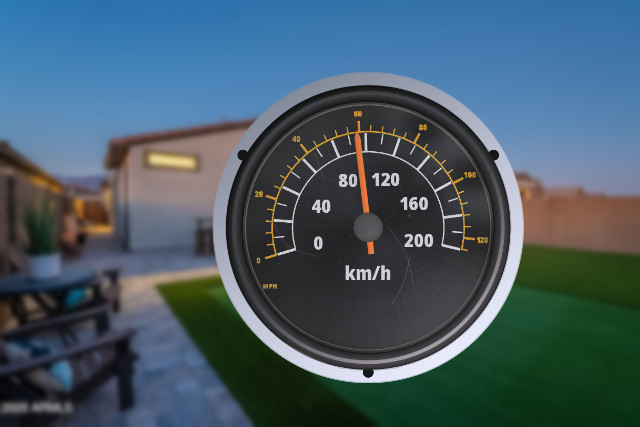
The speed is 95,km/h
